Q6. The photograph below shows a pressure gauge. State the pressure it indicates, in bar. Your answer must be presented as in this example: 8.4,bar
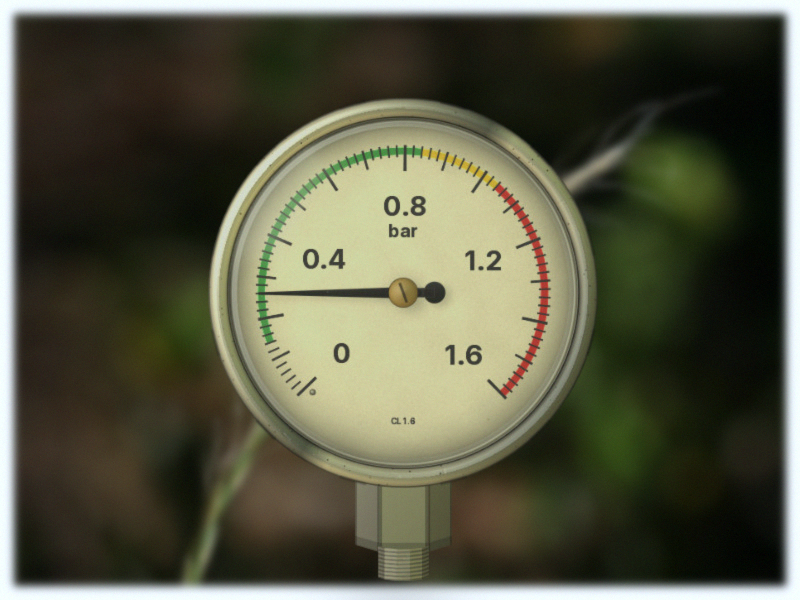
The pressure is 0.26,bar
